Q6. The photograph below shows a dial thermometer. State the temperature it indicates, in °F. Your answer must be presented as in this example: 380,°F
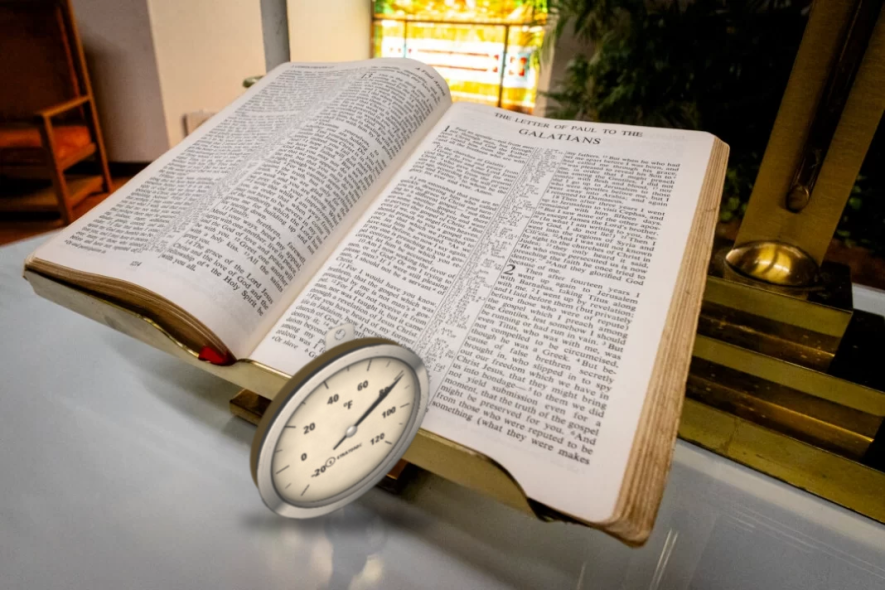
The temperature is 80,°F
